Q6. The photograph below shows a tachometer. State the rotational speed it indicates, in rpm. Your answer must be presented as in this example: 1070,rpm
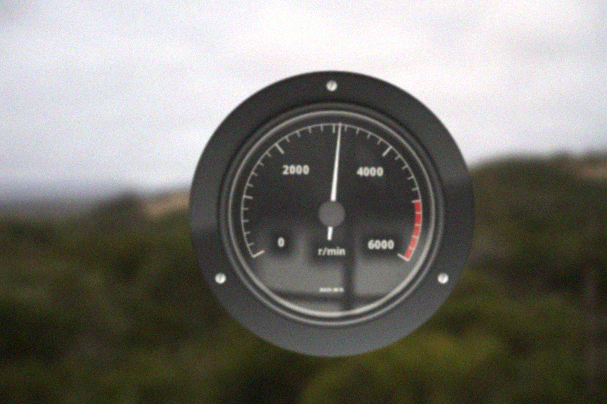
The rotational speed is 3100,rpm
